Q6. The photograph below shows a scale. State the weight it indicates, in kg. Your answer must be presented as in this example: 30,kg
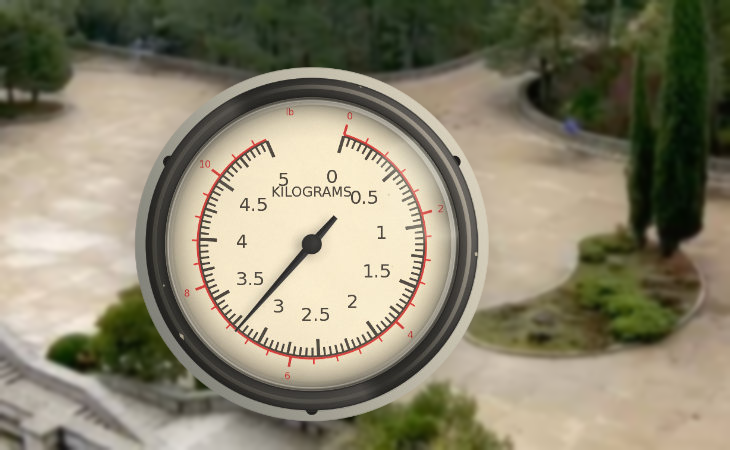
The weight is 3.2,kg
